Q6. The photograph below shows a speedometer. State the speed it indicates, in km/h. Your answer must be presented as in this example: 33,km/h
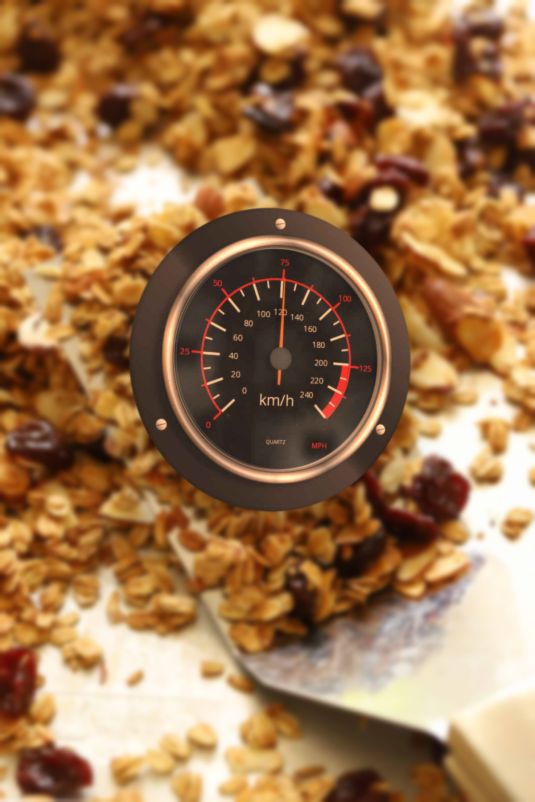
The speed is 120,km/h
